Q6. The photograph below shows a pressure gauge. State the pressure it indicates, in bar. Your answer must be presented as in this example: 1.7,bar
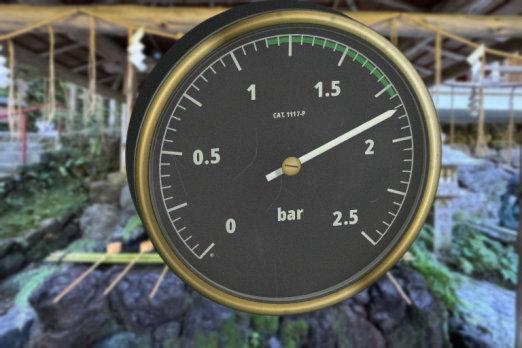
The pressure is 1.85,bar
